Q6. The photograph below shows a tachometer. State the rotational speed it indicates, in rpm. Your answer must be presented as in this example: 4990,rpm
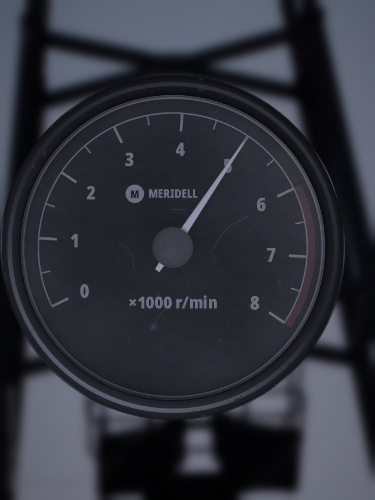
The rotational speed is 5000,rpm
